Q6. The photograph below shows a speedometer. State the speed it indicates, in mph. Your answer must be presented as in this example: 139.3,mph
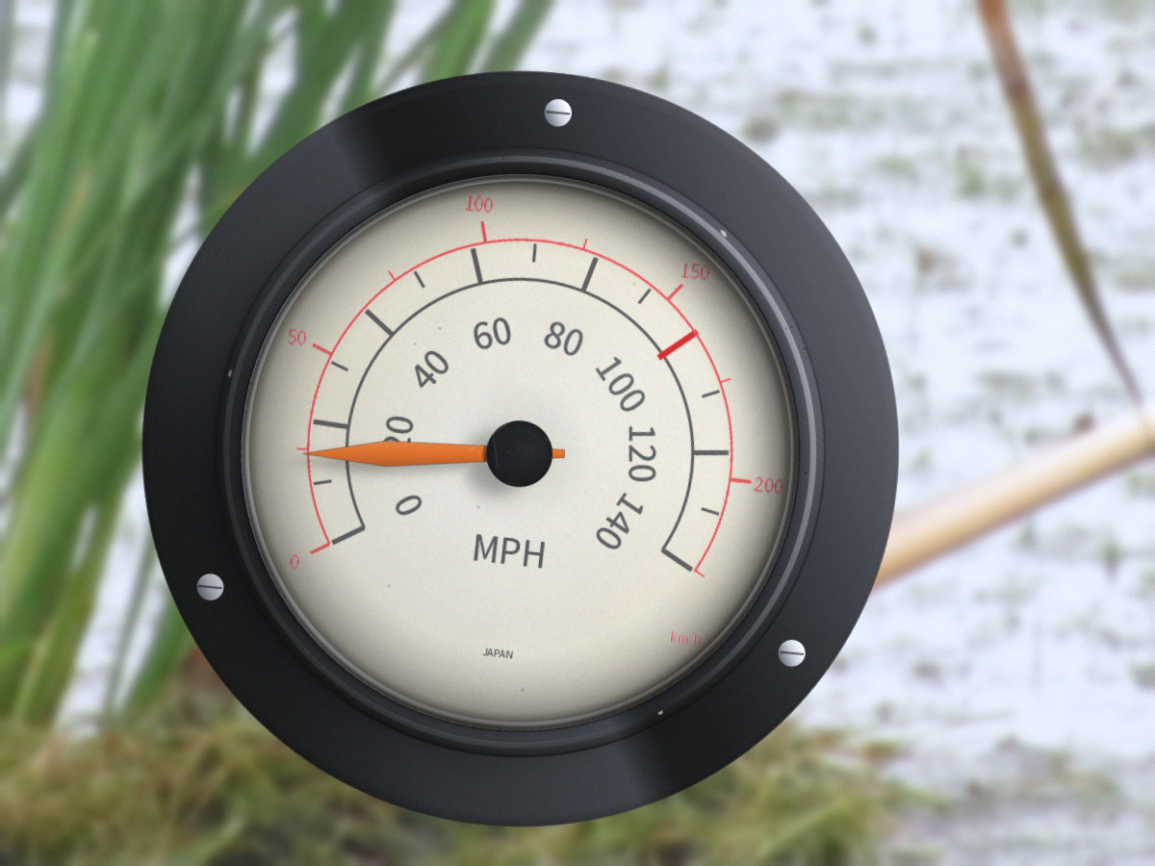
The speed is 15,mph
